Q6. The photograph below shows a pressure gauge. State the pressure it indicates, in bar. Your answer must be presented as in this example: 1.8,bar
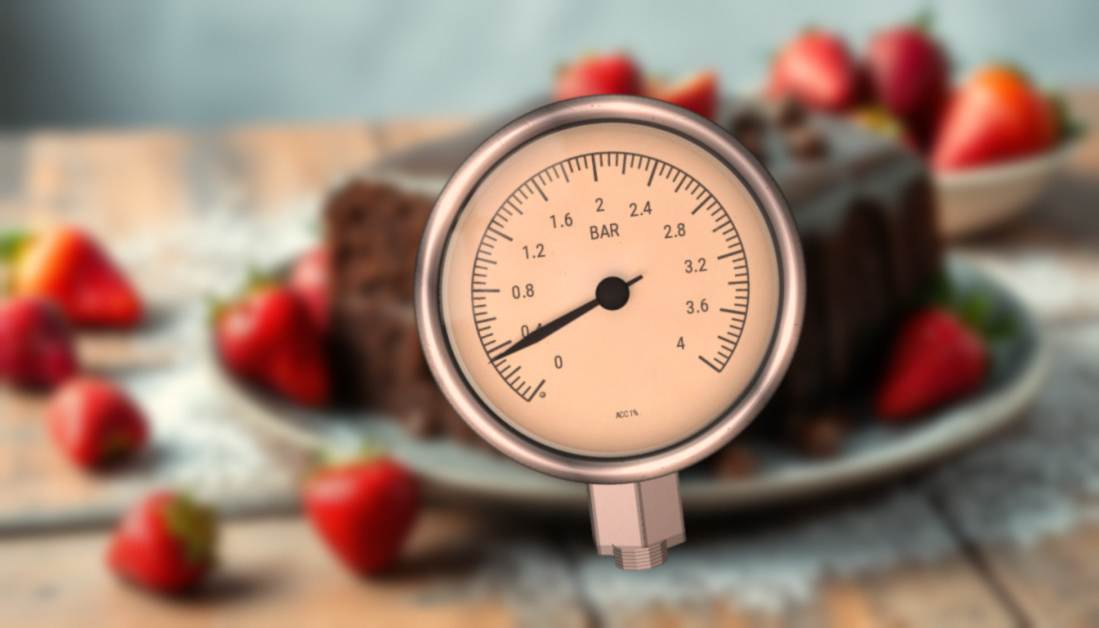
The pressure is 0.35,bar
